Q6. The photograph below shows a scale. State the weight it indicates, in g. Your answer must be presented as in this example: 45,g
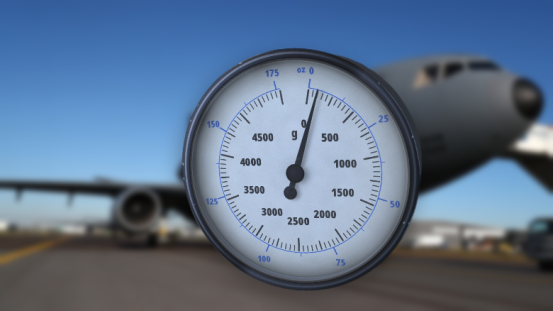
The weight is 100,g
